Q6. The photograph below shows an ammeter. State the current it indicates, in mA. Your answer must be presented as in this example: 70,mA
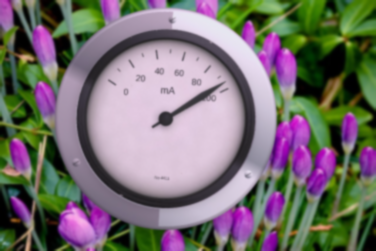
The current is 95,mA
